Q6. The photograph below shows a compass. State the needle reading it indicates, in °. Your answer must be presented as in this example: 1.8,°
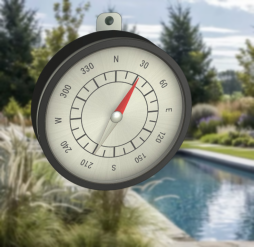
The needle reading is 30,°
